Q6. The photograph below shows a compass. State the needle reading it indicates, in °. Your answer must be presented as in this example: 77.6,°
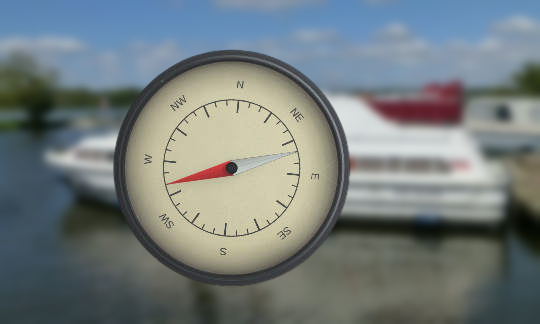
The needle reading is 250,°
